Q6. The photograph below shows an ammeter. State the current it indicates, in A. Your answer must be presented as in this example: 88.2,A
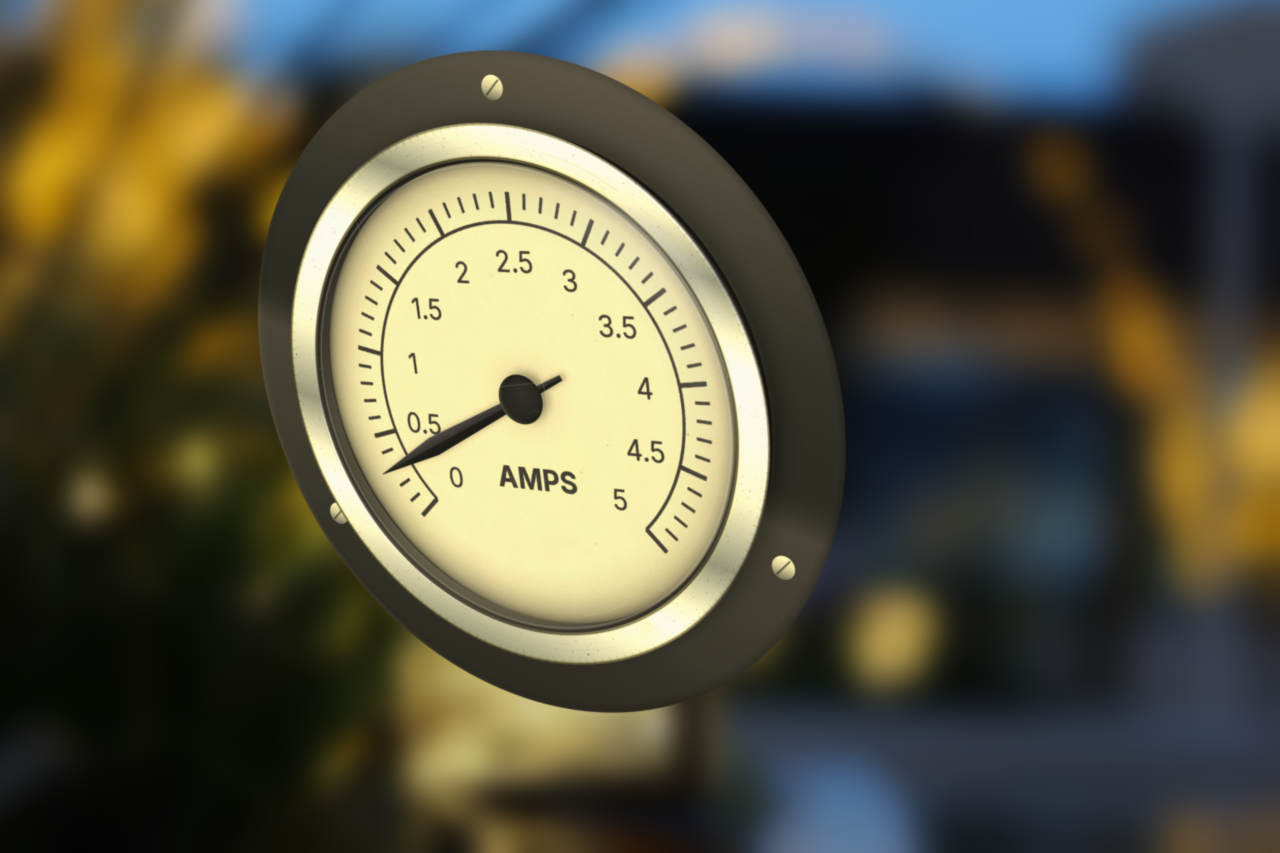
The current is 0.3,A
